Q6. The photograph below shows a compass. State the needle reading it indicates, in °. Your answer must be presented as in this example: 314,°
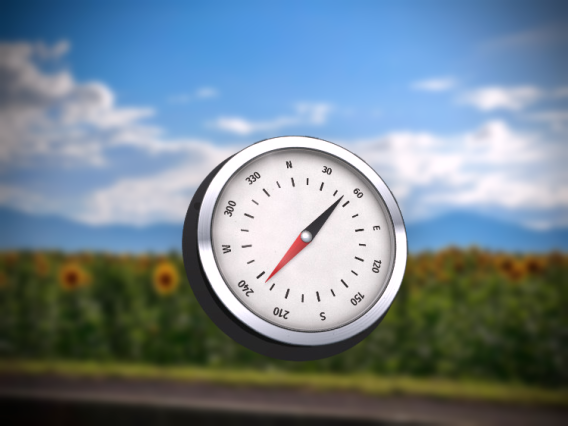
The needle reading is 232.5,°
